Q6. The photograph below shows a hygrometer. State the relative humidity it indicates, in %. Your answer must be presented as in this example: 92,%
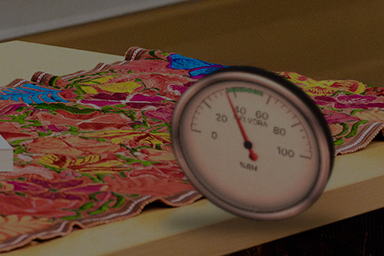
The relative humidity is 36,%
